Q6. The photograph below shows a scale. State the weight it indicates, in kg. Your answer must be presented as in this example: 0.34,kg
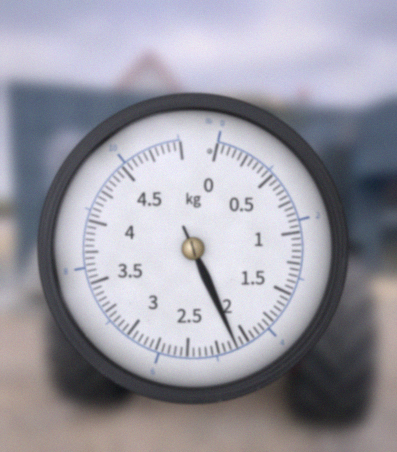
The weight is 2.1,kg
